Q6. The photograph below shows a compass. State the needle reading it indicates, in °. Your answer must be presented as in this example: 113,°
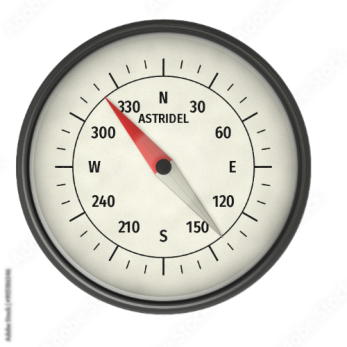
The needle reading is 320,°
